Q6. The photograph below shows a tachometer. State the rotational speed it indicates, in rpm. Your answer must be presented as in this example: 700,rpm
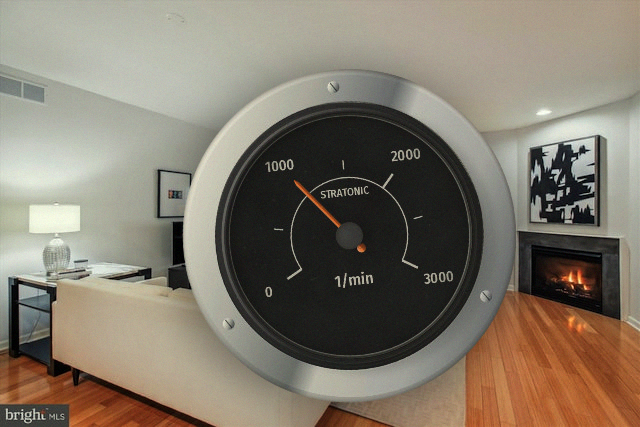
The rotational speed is 1000,rpm
